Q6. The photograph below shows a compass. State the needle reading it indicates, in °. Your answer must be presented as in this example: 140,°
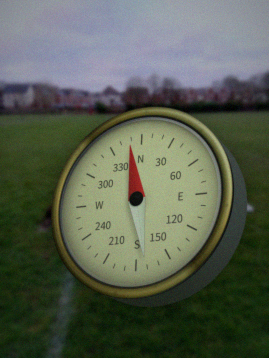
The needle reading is 350,°
